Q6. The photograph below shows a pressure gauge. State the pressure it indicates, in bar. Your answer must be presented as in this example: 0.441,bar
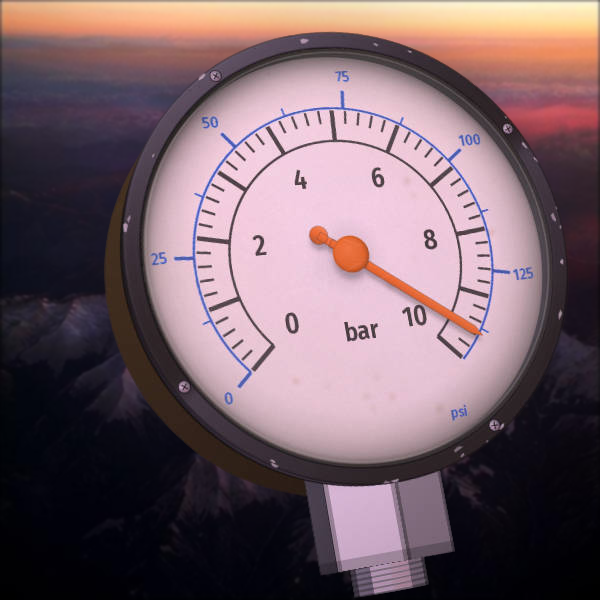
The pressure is 9.6,bar
